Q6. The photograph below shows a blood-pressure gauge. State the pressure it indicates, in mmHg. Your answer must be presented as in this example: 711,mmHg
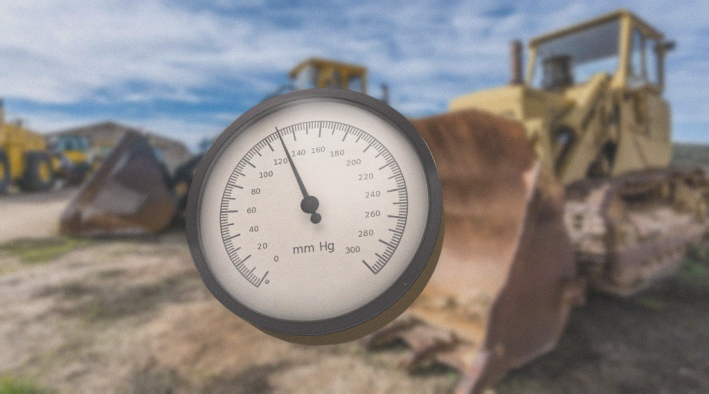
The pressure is 130,mmHg
